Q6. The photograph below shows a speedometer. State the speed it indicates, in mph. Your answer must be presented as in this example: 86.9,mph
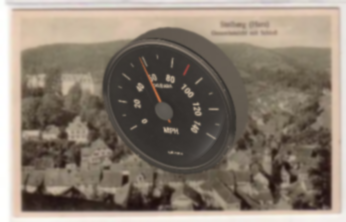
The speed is 60,mph
